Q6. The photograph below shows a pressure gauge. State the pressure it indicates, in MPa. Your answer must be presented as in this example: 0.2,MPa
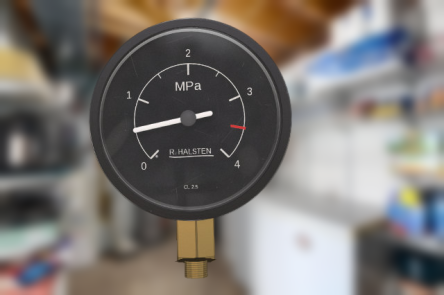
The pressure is 0.5,MPa
